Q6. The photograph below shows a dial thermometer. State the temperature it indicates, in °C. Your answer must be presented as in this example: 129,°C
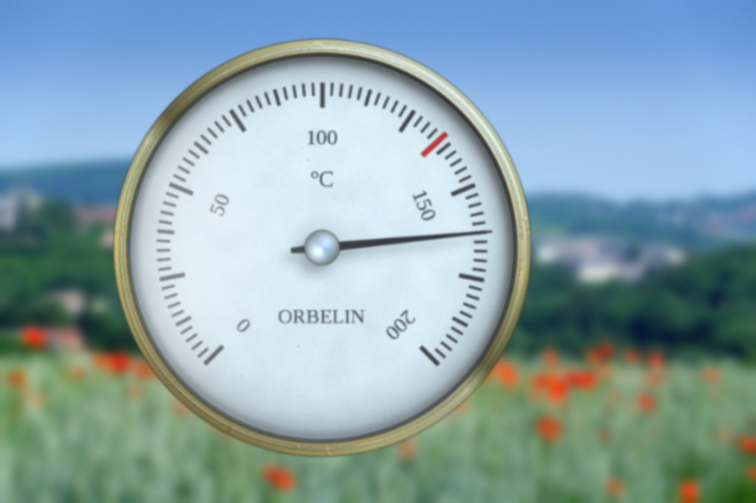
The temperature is 162.5,°C
